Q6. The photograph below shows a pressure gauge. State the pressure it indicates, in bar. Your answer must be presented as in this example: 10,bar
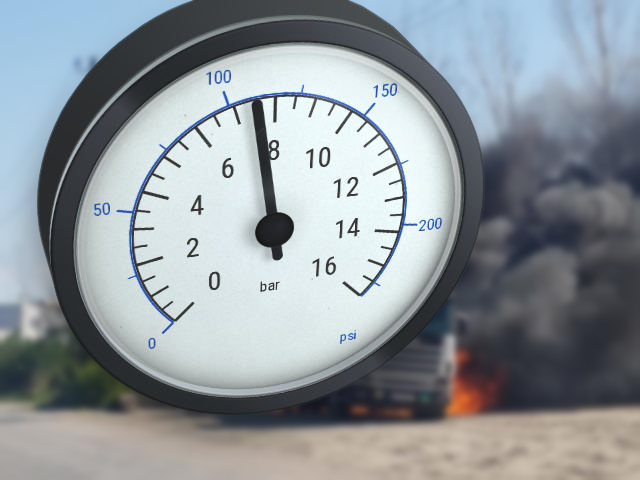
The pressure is 7.5,bar
